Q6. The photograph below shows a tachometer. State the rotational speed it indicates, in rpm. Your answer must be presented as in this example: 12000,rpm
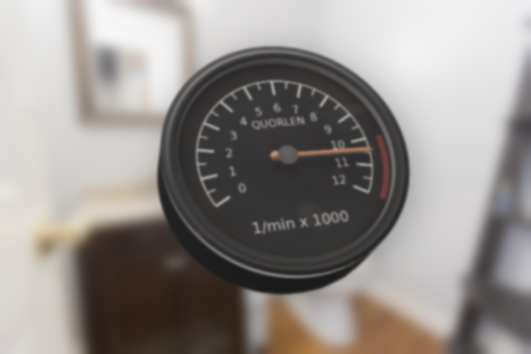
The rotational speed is 10500,rpm
